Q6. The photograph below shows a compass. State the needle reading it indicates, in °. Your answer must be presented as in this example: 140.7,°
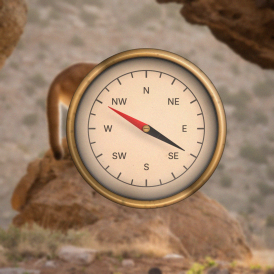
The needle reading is 300,°
